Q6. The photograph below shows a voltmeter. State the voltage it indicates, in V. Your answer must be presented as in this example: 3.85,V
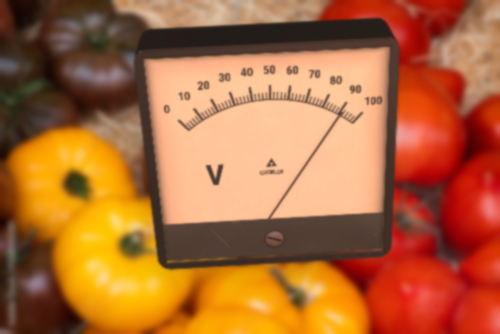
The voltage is 90,V
